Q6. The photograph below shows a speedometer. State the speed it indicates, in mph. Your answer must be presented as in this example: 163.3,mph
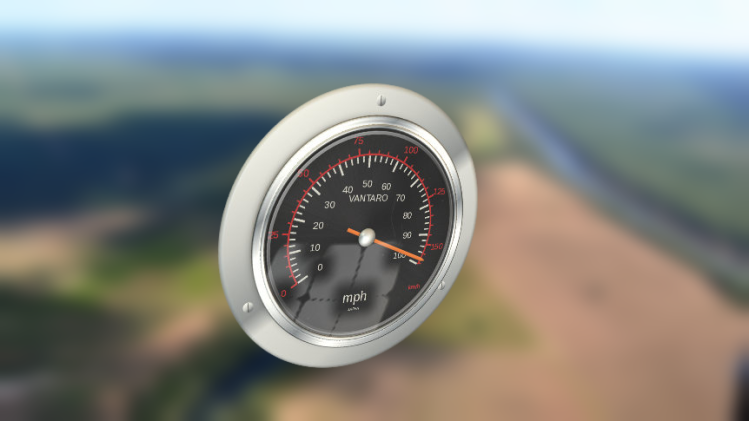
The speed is 98,mph
